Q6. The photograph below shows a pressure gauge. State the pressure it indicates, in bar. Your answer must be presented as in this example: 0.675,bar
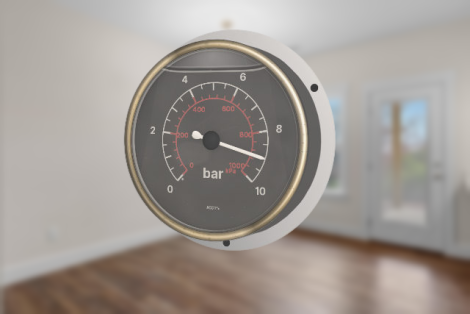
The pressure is 9,bar
